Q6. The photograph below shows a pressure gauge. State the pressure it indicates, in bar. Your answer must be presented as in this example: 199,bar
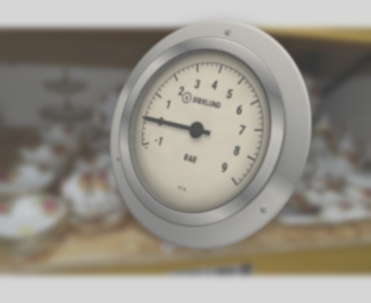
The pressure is 0,bar
